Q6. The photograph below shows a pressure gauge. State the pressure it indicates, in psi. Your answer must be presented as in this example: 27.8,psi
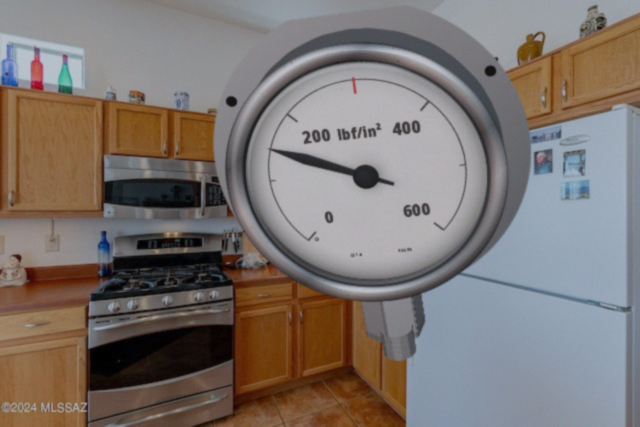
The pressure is 150,psi
